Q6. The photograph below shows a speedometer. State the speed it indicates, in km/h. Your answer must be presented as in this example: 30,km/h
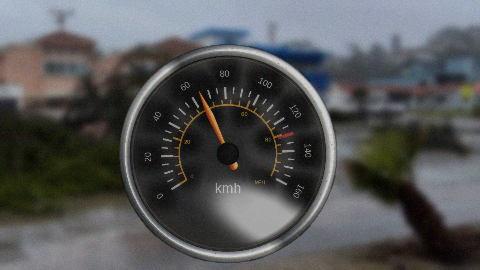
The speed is 65,km/h
